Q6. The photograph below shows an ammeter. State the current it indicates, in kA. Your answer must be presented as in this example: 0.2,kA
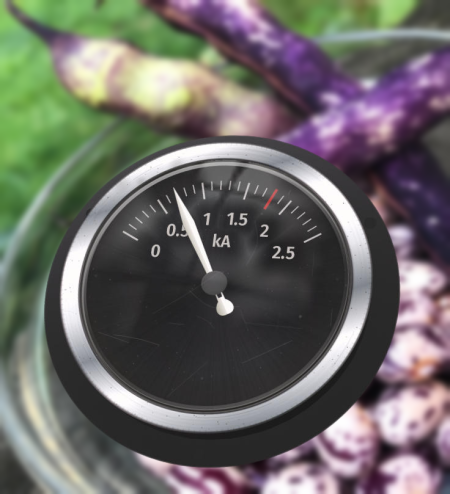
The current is 0.7,kA
